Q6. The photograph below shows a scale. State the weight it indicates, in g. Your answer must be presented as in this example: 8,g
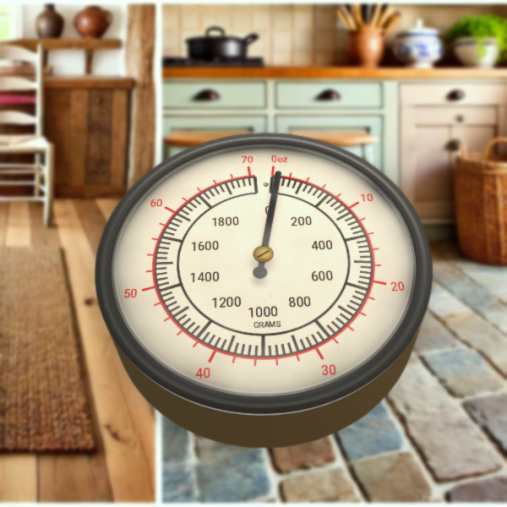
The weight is 20,g
